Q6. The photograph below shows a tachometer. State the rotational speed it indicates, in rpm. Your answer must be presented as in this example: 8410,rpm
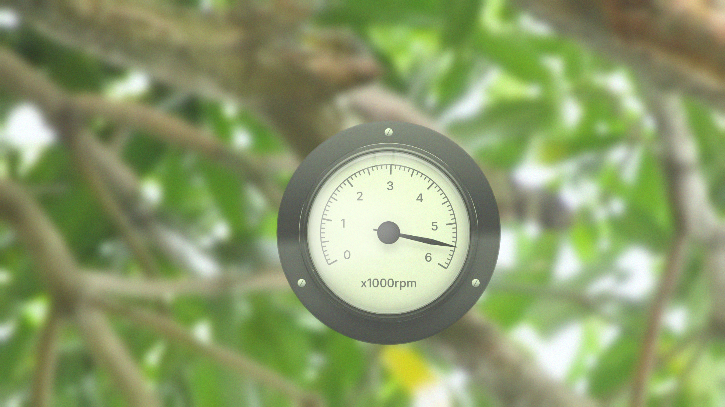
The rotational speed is 5500,rpm
